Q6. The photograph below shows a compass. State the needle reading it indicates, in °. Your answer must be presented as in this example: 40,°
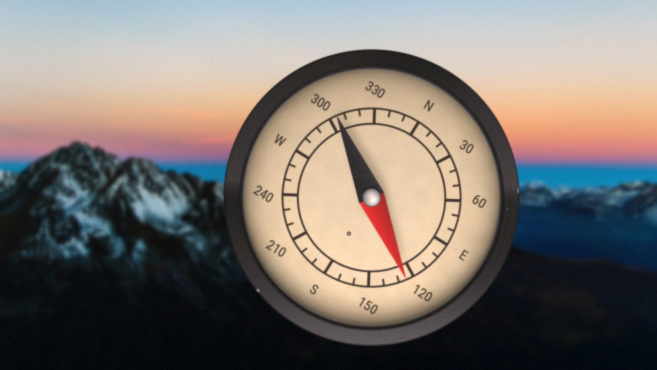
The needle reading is 125,°
